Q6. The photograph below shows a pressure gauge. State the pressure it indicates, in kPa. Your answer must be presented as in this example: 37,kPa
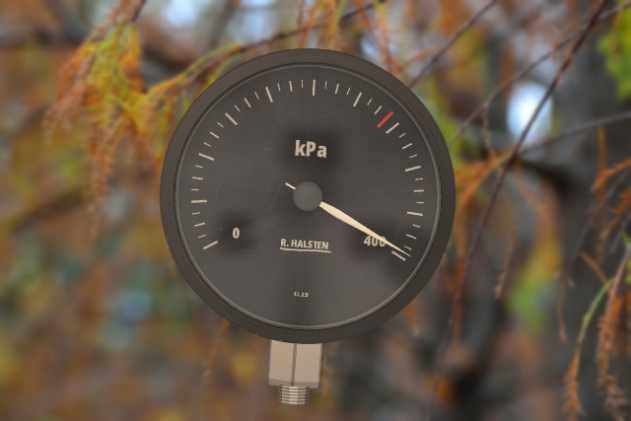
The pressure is 395,kPa
